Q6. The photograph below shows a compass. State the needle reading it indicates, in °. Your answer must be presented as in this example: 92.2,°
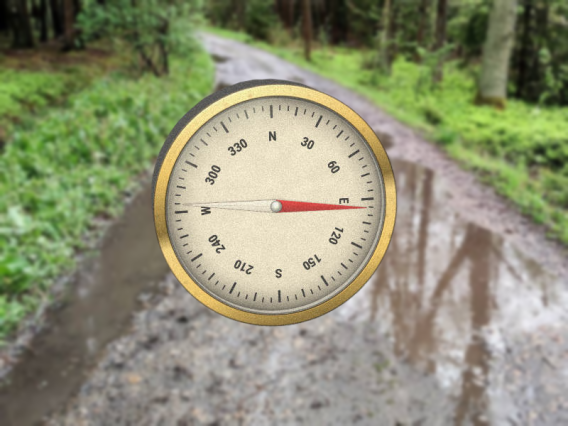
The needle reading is 95,°
